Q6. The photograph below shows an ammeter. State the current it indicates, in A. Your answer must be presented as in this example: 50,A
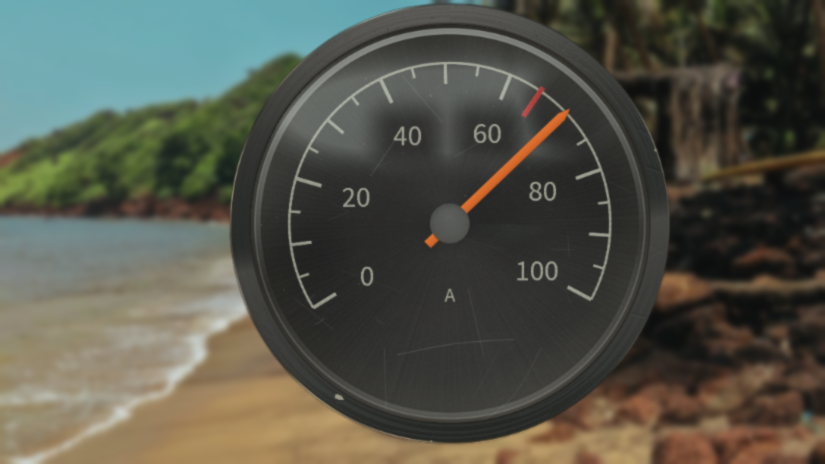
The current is 70,A
